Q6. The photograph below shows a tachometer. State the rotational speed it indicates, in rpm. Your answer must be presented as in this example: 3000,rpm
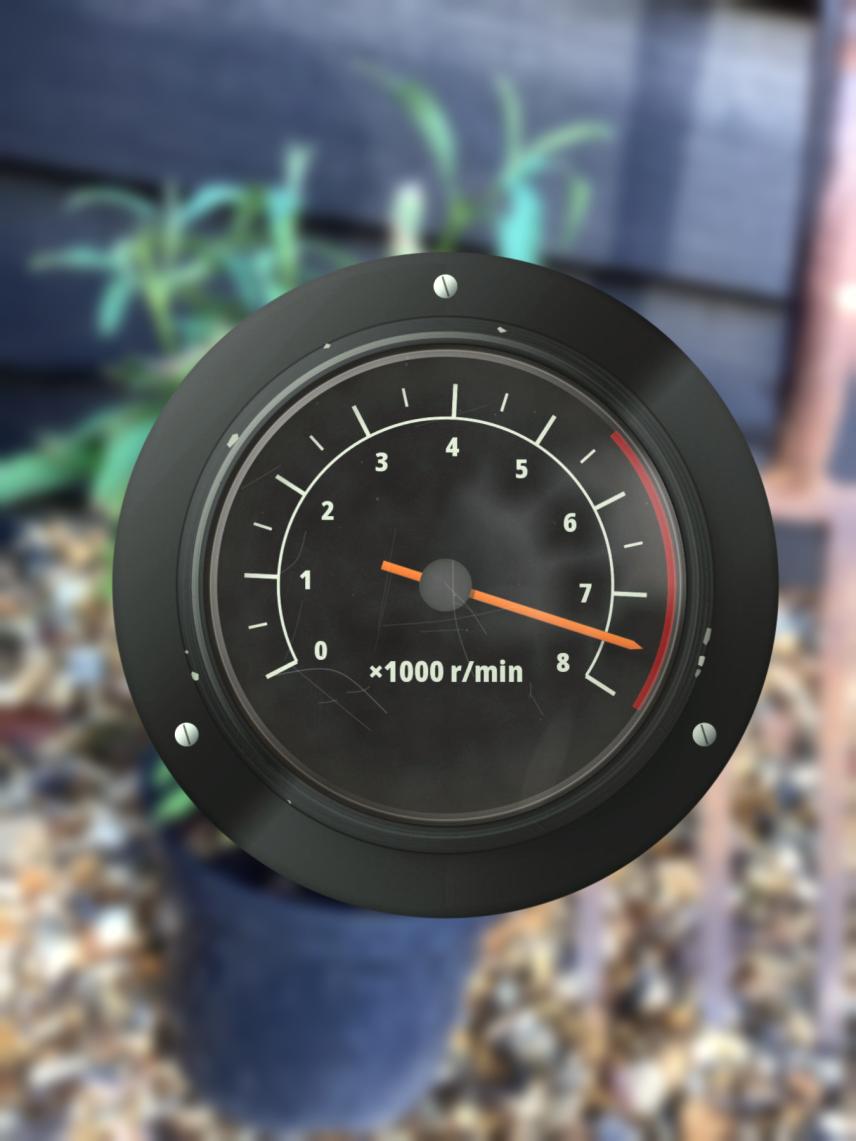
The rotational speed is 7500,rpm
